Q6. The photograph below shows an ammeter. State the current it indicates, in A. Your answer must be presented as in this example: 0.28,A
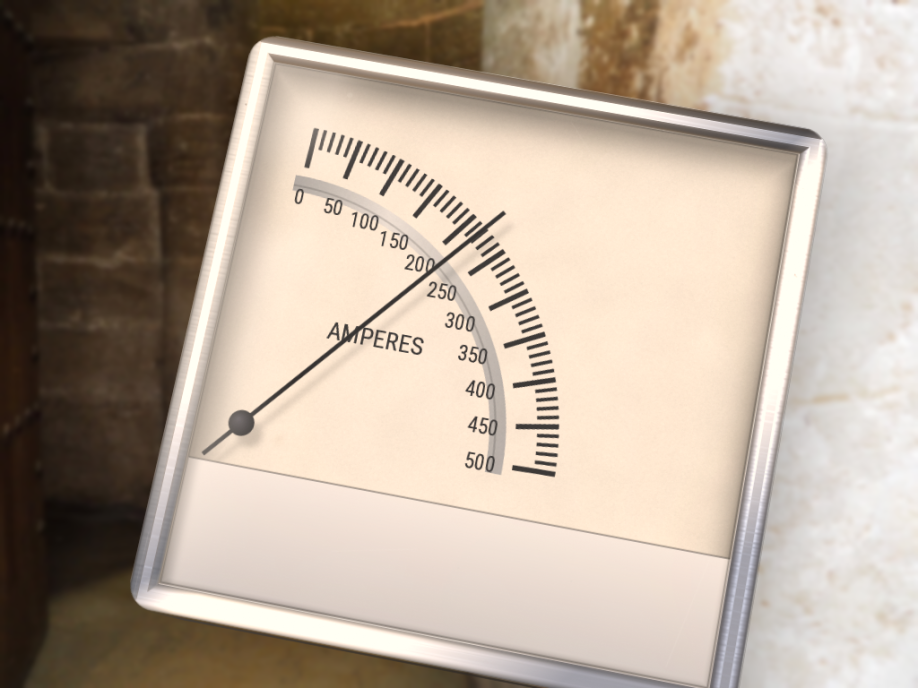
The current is 220,A
